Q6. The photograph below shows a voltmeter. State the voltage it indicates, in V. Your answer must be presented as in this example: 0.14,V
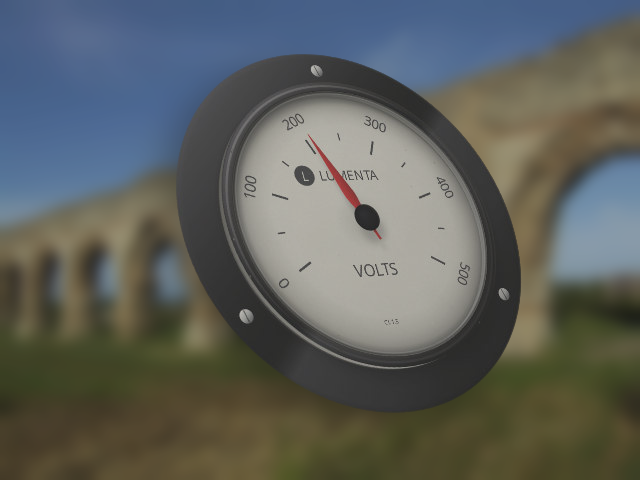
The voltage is 200,V
